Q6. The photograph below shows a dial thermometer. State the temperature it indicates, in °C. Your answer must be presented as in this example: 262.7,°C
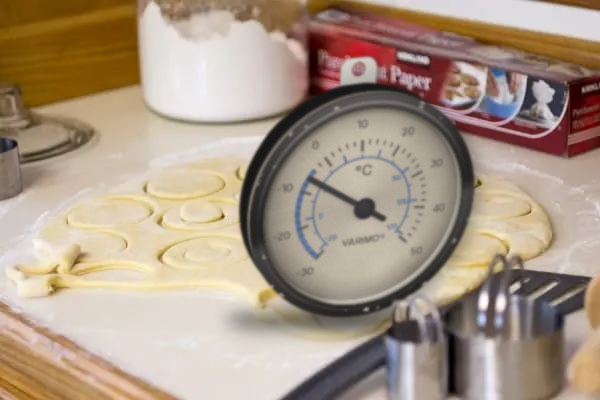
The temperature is -6,°C
